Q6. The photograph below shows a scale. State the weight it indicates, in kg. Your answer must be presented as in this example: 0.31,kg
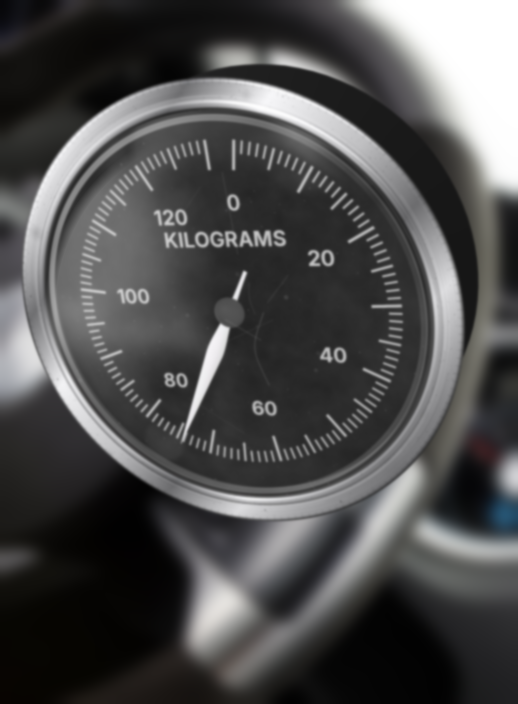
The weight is 74,kg
